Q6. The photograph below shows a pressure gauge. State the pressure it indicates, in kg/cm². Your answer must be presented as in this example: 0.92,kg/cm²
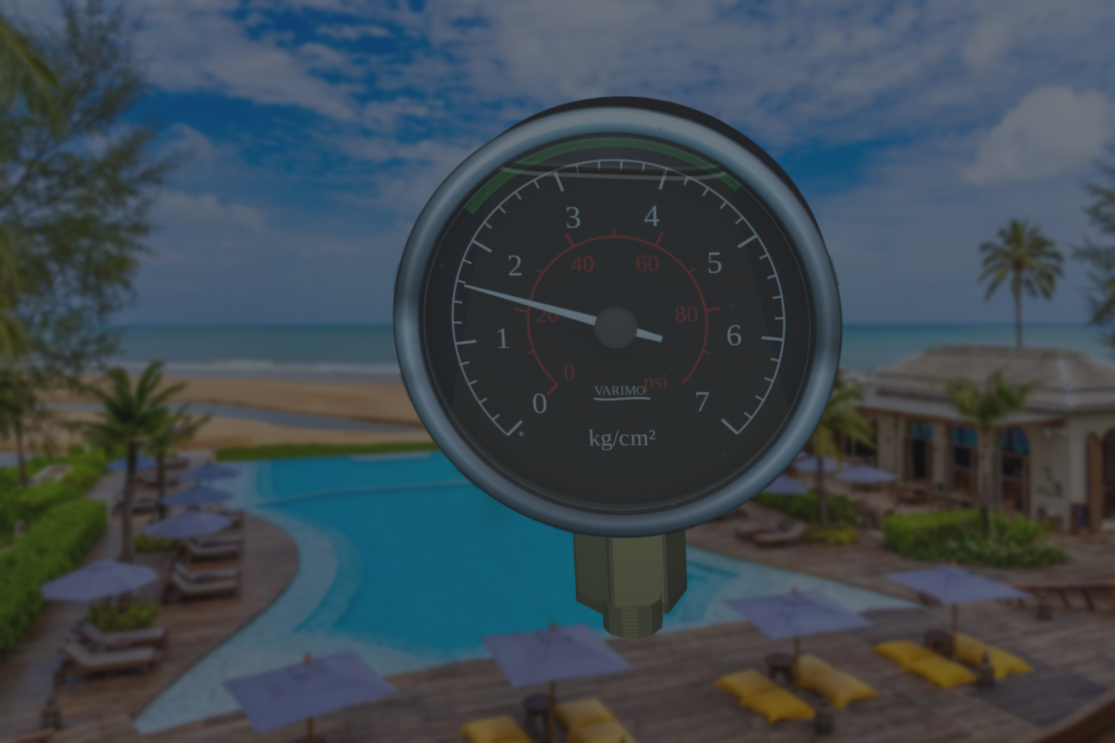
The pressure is 1.6,kg/cm²
